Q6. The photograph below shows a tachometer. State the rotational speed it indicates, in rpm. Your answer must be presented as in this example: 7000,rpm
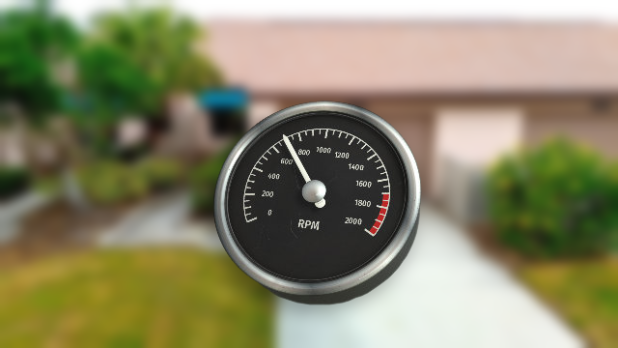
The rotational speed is 700,rpm
